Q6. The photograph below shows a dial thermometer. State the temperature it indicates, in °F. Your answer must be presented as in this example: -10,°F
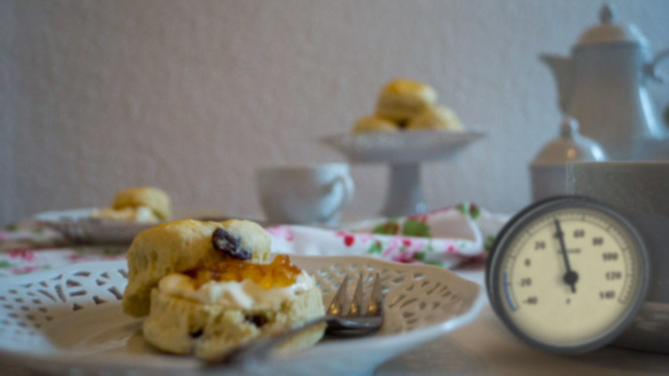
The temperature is 40,°F
